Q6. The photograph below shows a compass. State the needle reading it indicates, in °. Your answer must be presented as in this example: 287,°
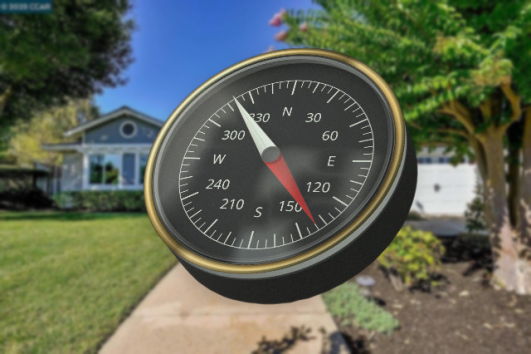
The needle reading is 140,°
